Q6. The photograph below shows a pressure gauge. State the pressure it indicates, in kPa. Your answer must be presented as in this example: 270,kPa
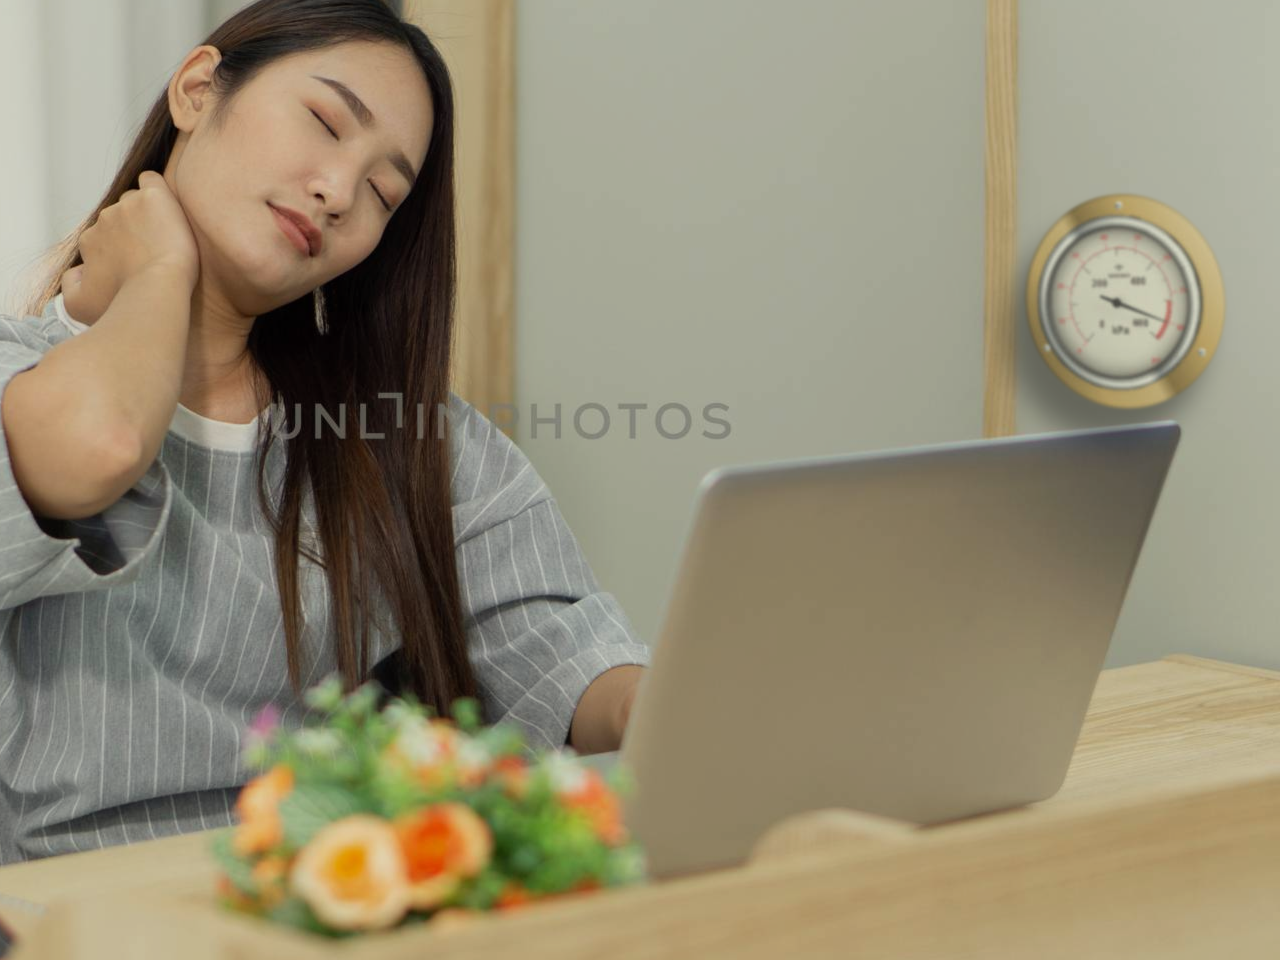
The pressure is 550,kPa
